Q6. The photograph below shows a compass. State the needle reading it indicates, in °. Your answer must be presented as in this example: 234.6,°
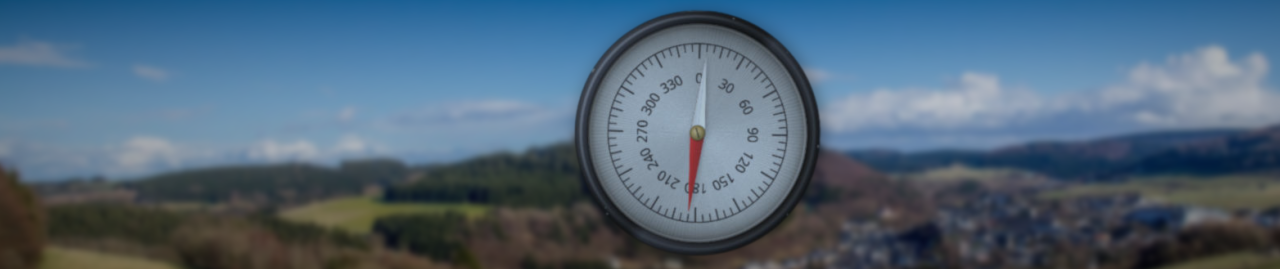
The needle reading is 185,°
